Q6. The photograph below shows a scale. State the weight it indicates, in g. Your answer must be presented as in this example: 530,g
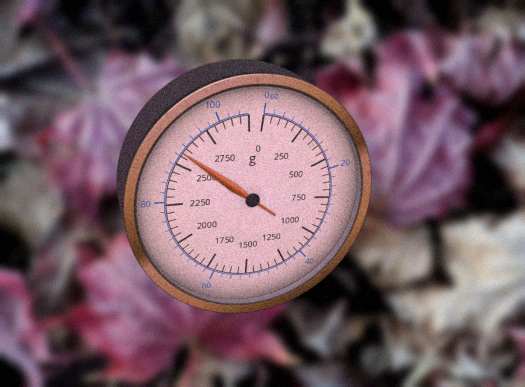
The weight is 2575,g
